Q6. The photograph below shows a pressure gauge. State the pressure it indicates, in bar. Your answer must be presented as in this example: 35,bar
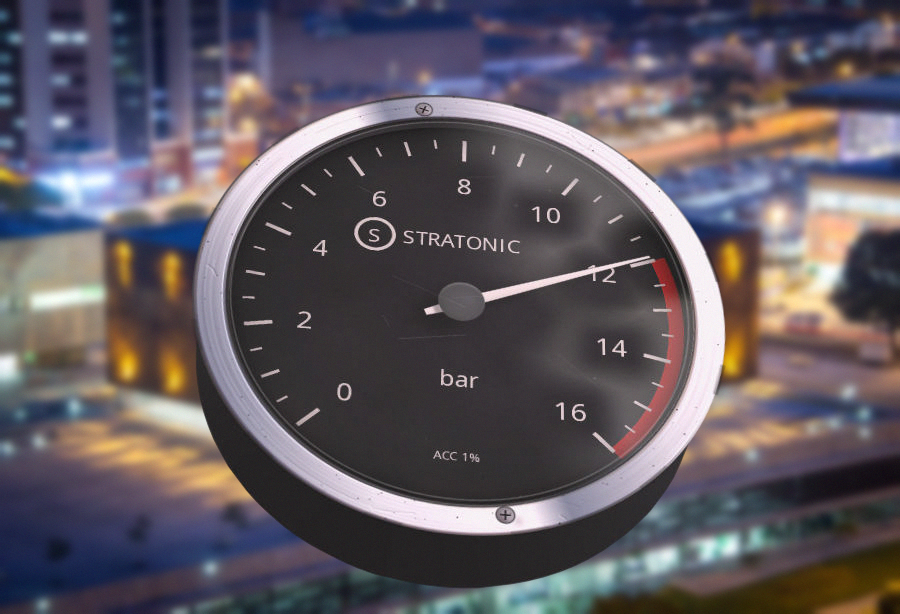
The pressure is 12,bar
